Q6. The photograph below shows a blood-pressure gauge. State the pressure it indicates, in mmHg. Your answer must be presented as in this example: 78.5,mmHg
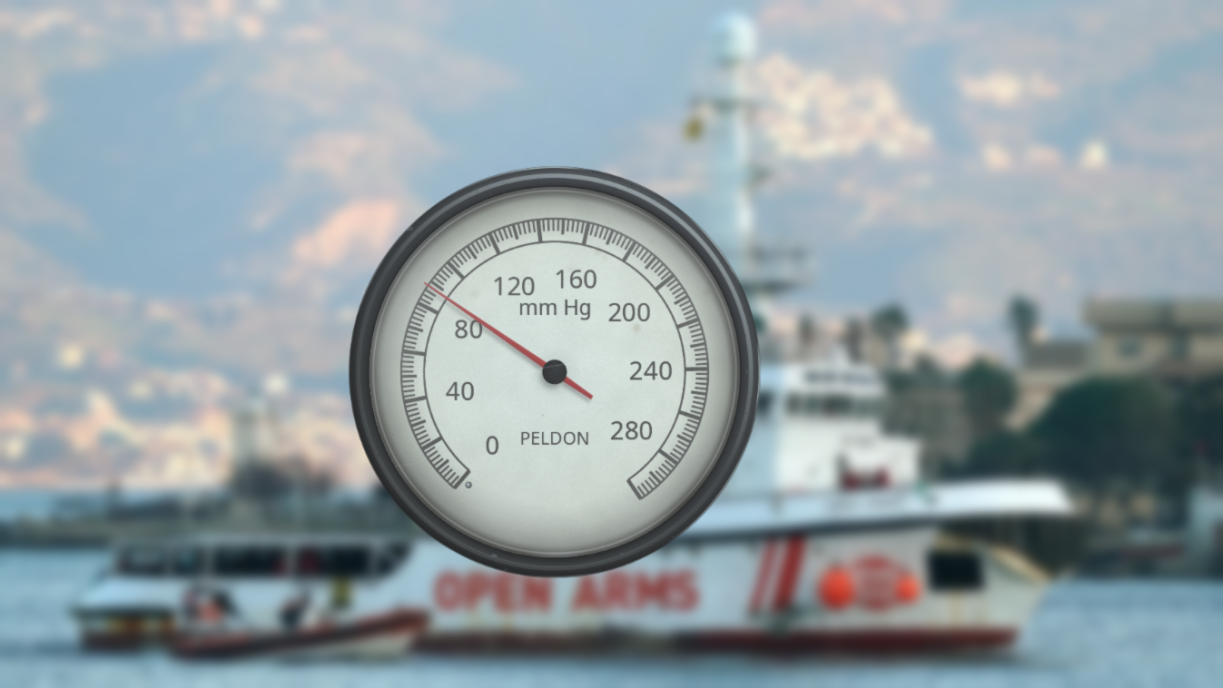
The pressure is 88,mmHg
